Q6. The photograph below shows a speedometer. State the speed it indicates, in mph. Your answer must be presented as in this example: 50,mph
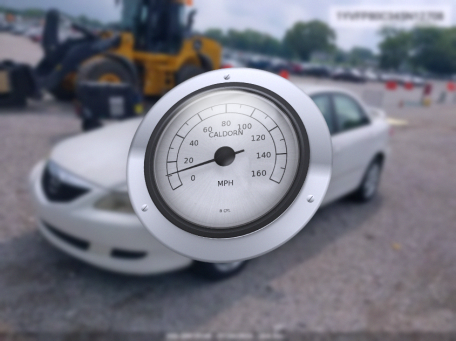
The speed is 10,mph
